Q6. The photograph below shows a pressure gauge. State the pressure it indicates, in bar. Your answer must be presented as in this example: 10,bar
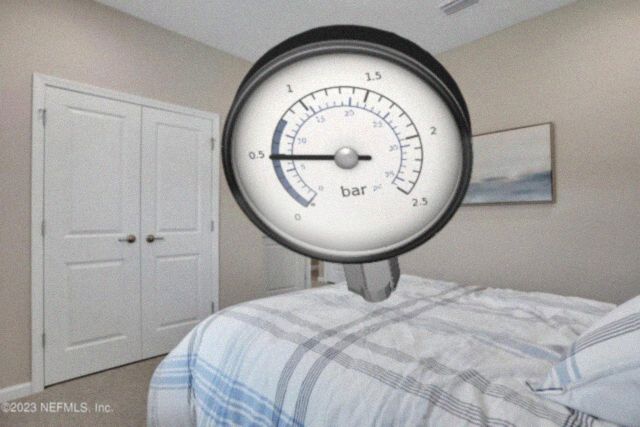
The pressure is 0.5,bar
